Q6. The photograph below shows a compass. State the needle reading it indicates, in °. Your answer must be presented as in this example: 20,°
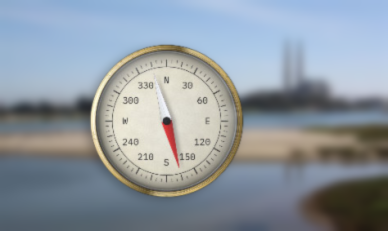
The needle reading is 165,°
